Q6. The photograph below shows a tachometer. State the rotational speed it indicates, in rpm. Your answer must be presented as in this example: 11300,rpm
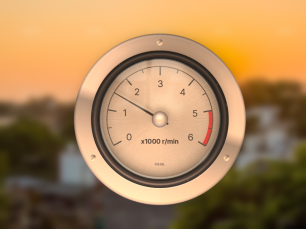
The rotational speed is 1500,rpm
